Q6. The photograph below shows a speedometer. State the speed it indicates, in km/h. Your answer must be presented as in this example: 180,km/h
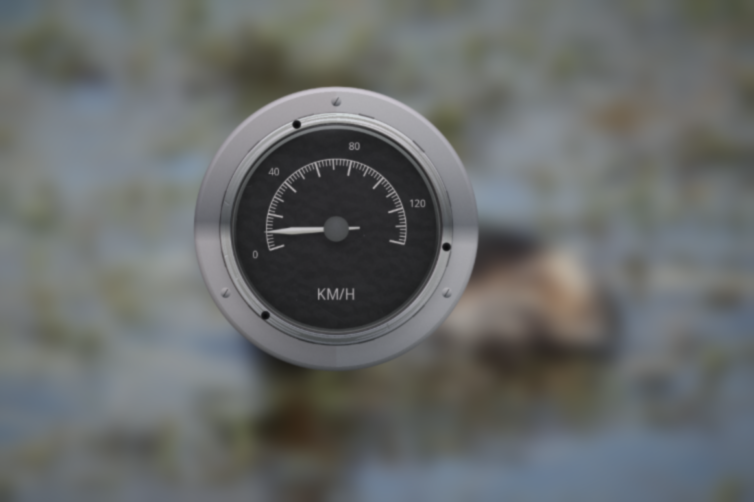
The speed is 10,km/h
